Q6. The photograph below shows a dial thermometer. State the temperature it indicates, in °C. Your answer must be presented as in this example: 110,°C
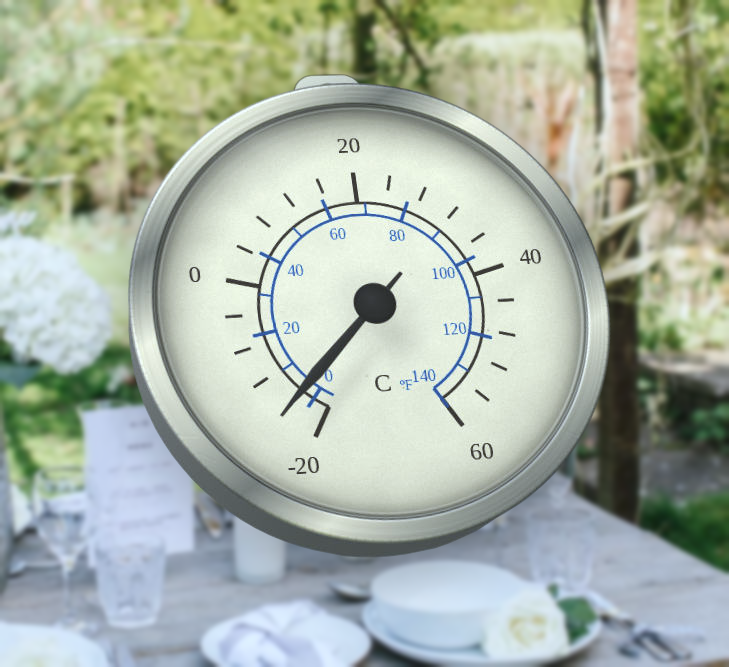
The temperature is -16,°C
